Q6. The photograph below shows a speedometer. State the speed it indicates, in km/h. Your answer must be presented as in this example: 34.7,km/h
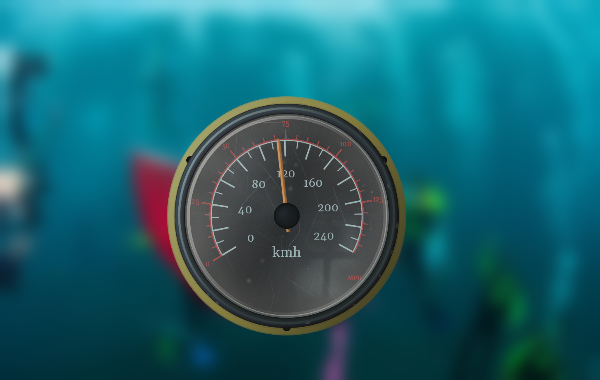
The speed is 115,km/h
